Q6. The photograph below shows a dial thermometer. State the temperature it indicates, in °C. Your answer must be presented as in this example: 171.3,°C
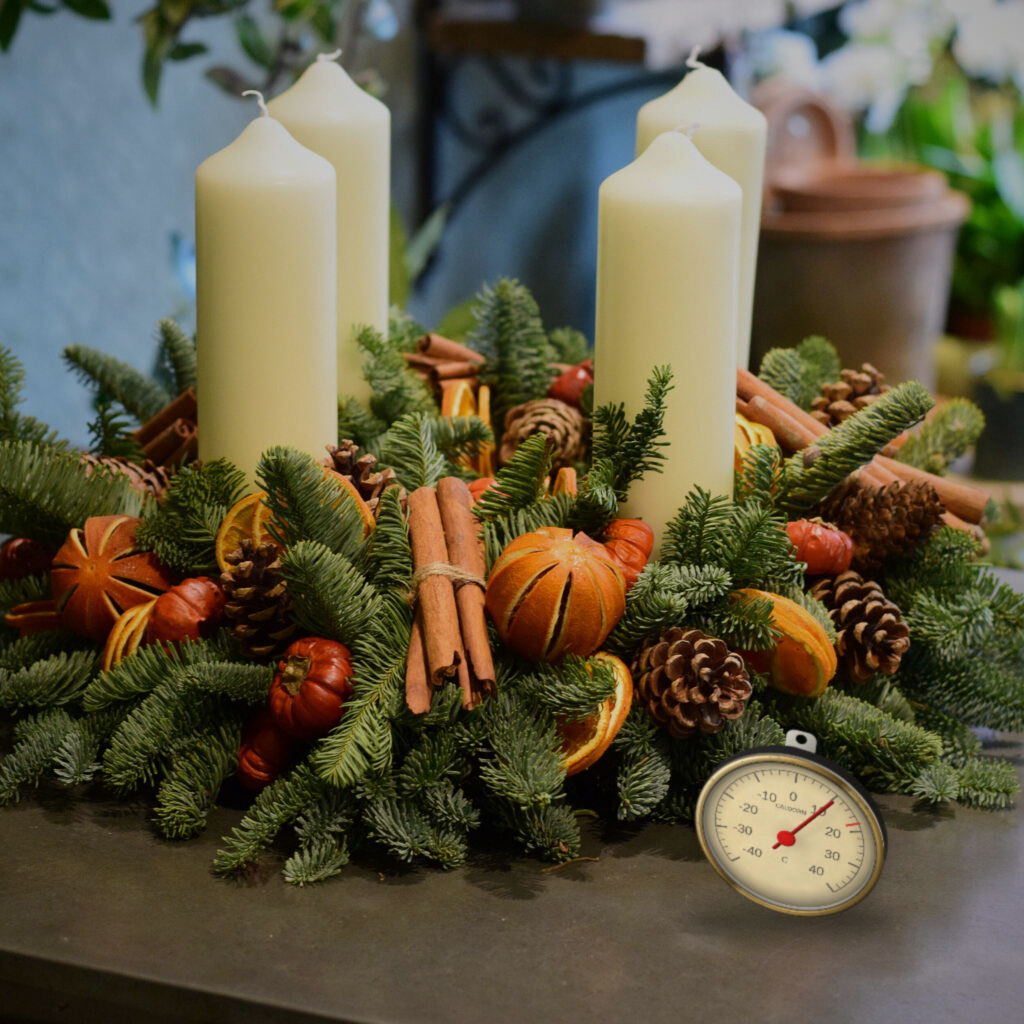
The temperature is 10,°C
